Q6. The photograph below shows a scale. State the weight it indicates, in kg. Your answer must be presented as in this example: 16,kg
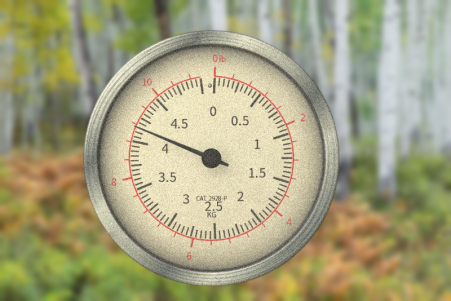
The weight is 4.15,kg
